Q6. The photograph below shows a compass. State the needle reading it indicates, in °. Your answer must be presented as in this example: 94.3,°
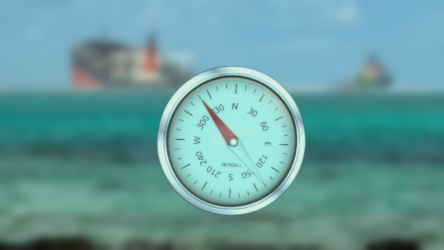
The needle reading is 320,°
